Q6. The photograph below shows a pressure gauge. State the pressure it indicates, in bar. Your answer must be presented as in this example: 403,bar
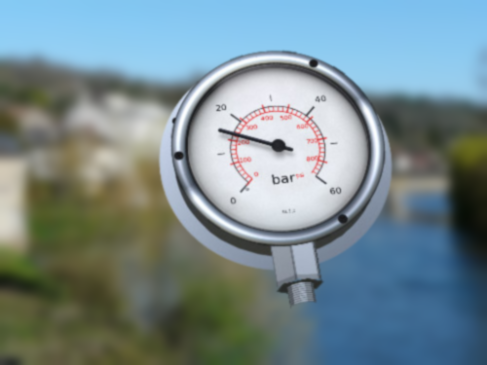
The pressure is 15,bar
